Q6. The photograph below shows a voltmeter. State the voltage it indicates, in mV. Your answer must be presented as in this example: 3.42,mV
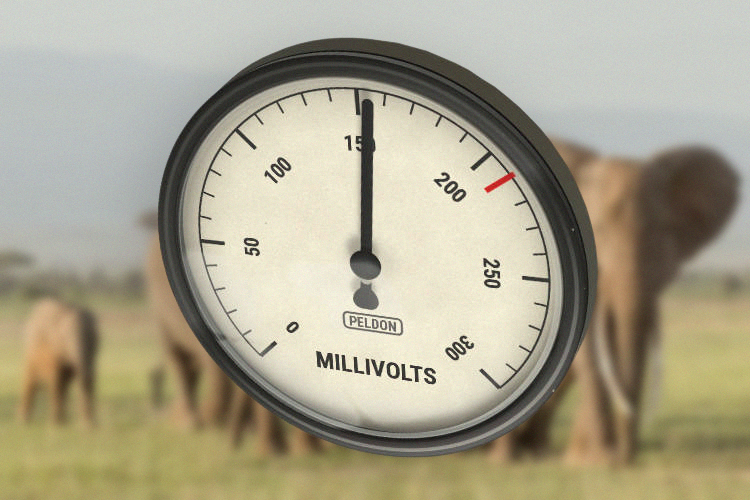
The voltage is 155,mV
